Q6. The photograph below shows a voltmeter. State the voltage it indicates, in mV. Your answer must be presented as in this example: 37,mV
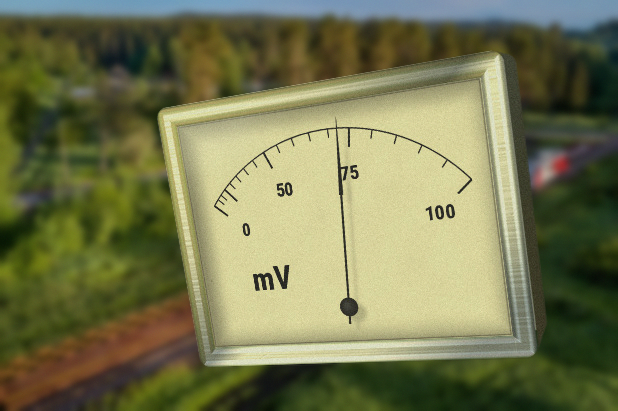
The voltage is 72.5,mV
